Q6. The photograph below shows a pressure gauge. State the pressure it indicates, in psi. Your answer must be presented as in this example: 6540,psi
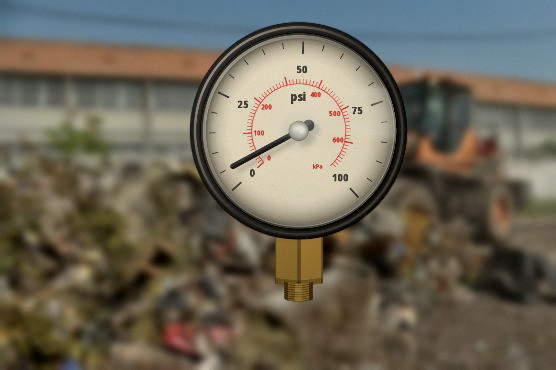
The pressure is 5,psi
